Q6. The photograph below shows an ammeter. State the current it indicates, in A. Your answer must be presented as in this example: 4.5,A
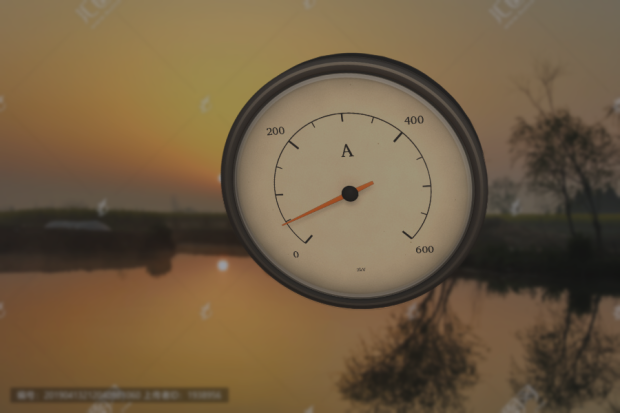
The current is 50,A
